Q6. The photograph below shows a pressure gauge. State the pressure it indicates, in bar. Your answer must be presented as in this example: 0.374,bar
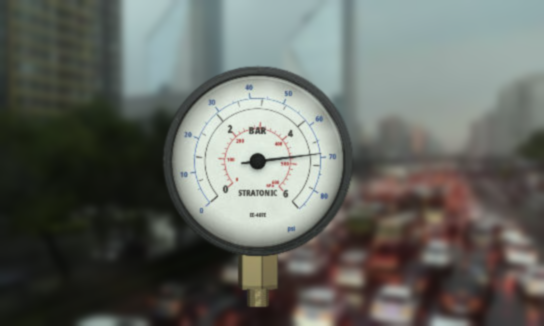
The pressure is 4.75,bar
